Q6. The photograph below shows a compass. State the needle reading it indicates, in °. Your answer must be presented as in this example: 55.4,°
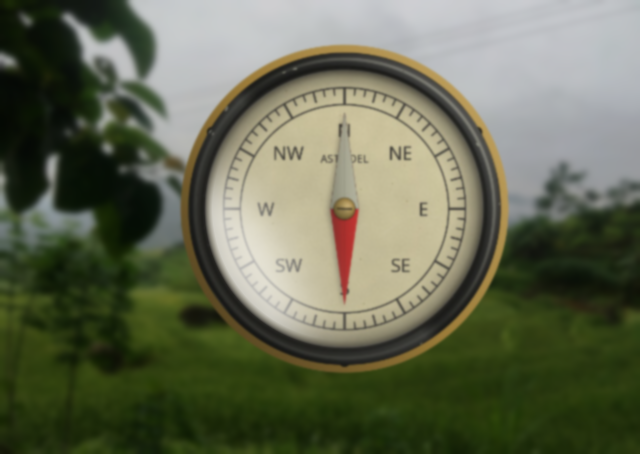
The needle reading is 180,°
